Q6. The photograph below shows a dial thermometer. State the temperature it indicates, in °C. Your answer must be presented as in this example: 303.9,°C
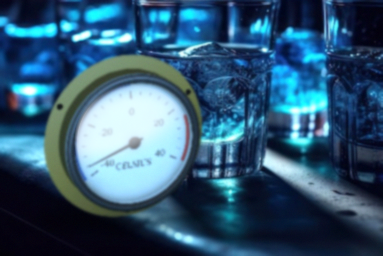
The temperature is -36,°C
